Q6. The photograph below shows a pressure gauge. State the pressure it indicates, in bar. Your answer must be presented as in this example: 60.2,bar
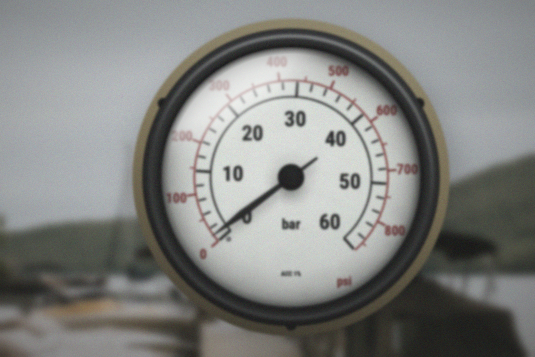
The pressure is 1,bar
